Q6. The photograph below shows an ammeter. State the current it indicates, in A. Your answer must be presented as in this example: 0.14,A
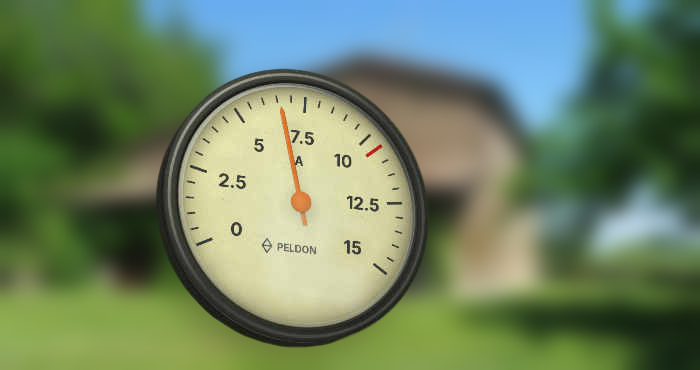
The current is 6.5,A
